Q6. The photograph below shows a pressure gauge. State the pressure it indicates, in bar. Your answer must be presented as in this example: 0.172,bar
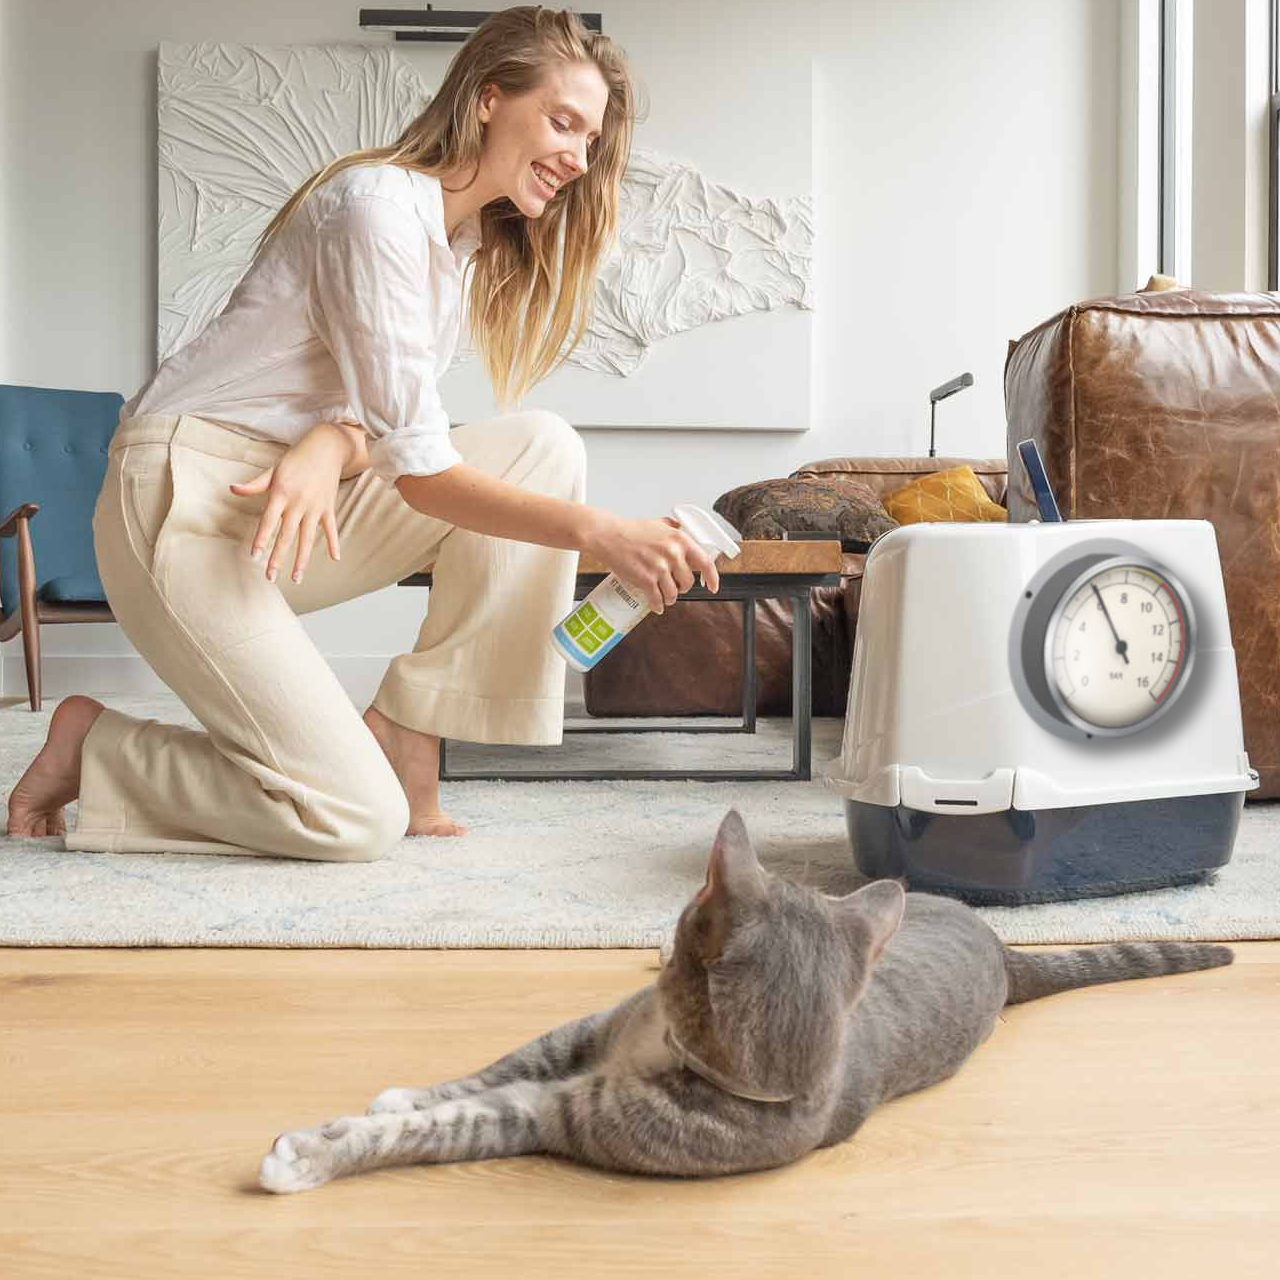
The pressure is 6,bar
